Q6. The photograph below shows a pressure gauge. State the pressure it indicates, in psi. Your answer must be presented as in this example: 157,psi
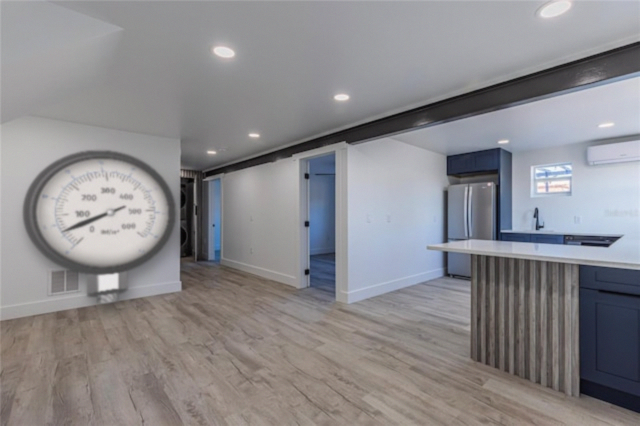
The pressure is 50,psi
